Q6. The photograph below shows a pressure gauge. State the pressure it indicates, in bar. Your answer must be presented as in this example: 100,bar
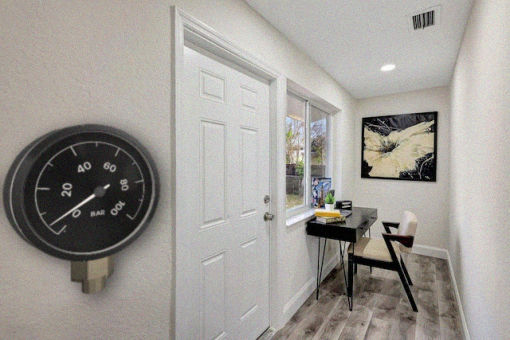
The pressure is 5,bar
